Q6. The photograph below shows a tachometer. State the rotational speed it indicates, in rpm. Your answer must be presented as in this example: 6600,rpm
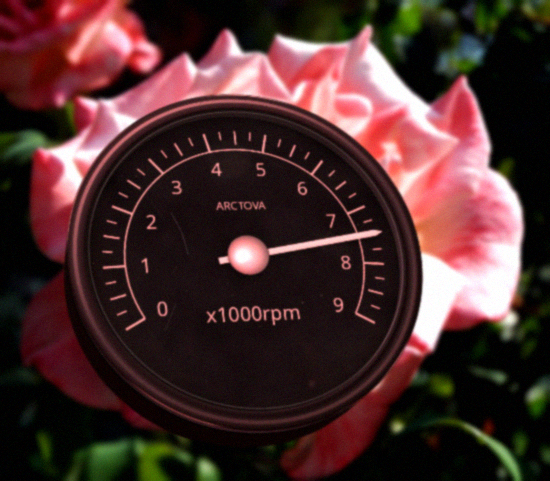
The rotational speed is 7500,rpm
